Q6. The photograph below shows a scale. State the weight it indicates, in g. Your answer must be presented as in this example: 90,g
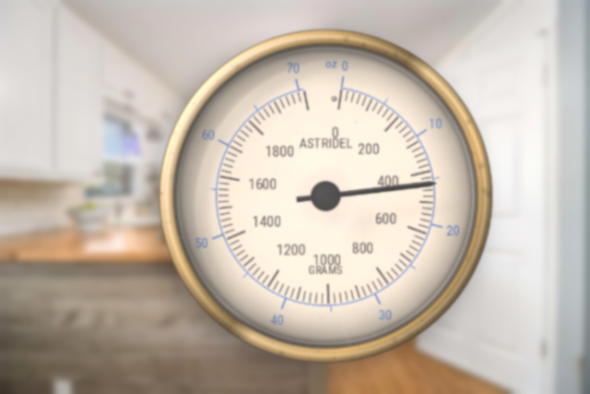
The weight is 440,g
